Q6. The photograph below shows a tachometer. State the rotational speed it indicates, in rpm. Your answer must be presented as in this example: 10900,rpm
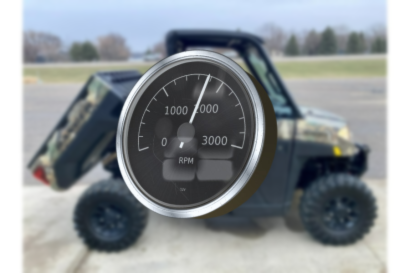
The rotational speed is 1800,rpm
